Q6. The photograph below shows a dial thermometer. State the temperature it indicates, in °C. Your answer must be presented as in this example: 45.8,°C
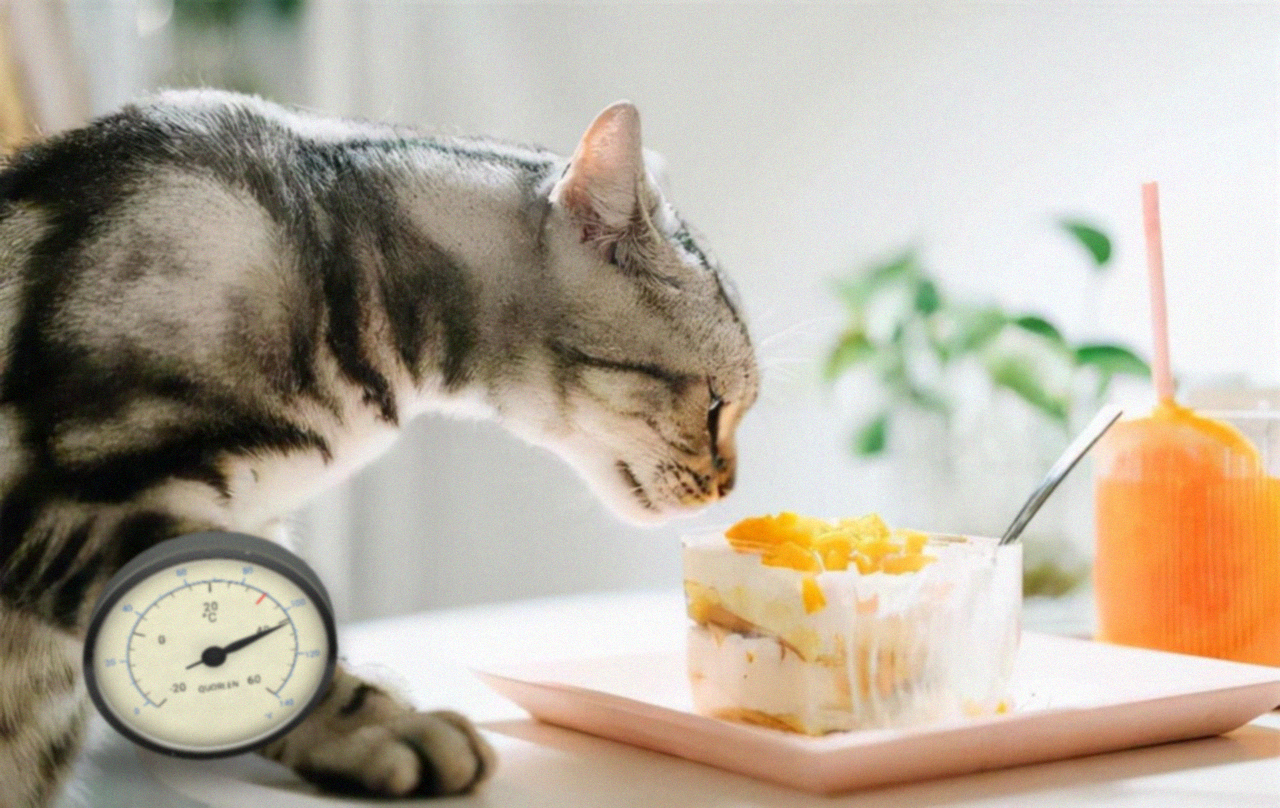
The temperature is 40,°C
